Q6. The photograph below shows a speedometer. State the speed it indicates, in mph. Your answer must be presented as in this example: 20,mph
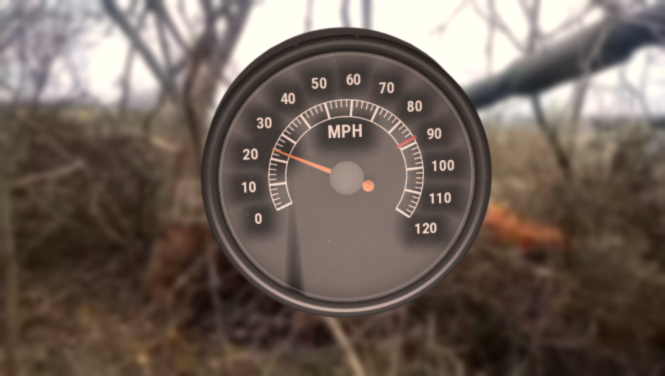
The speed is 24,mph
